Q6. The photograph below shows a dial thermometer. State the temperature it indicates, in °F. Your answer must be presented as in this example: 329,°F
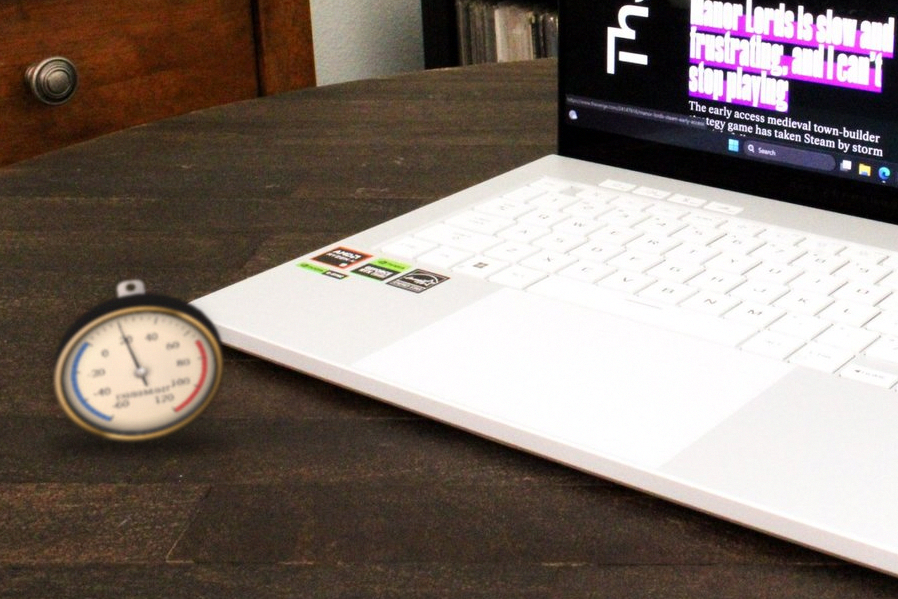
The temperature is 20,°F
